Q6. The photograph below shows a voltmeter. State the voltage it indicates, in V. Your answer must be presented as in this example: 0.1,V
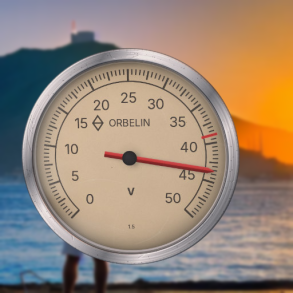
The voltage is 43.5,V
